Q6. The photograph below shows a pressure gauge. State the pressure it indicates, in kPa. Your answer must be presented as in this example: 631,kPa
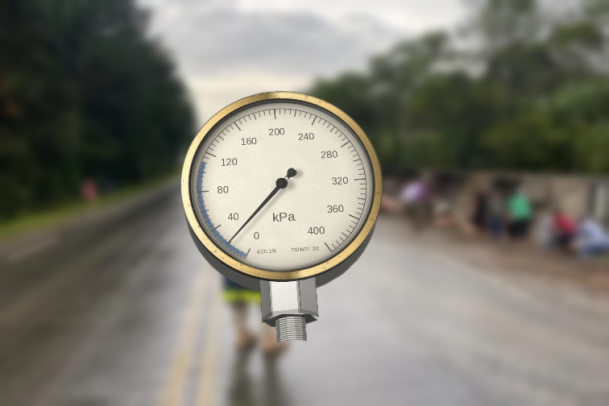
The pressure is 20,kPa
